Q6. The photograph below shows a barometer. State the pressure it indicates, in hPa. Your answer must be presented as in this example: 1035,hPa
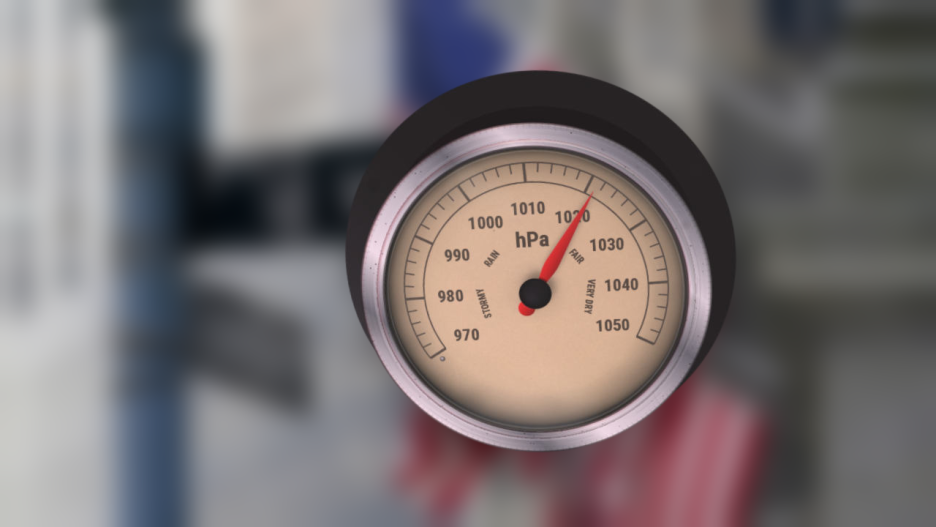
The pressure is 1021,hPa
